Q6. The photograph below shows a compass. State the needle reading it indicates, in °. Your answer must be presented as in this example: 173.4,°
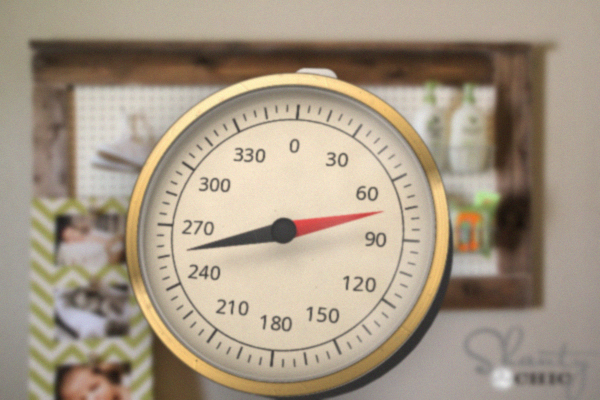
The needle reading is 75,°
